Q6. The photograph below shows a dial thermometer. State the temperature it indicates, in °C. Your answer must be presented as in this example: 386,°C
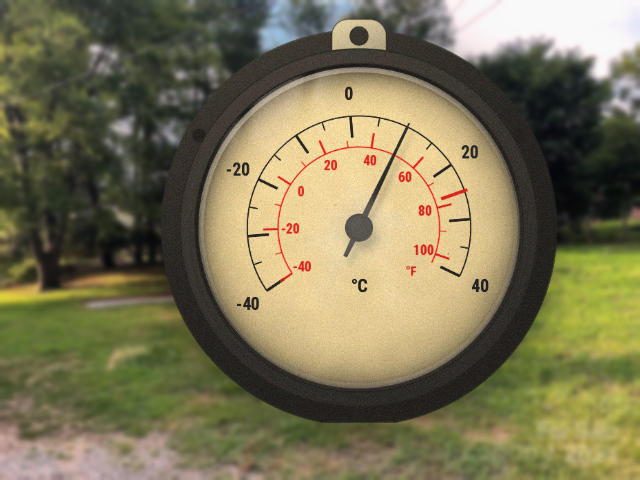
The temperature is 10,°C
